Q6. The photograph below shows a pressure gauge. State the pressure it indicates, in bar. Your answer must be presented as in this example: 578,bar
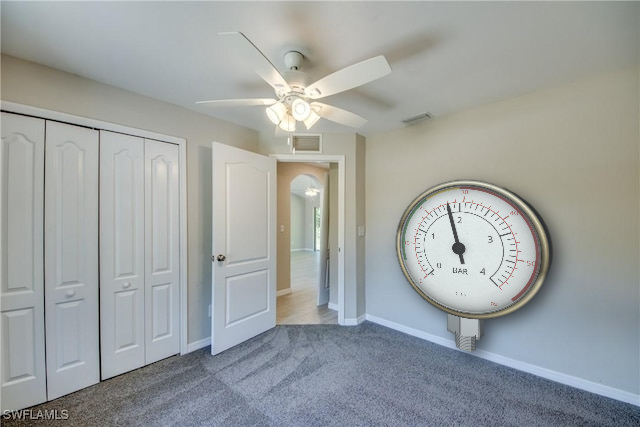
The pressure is 1.8,bar
